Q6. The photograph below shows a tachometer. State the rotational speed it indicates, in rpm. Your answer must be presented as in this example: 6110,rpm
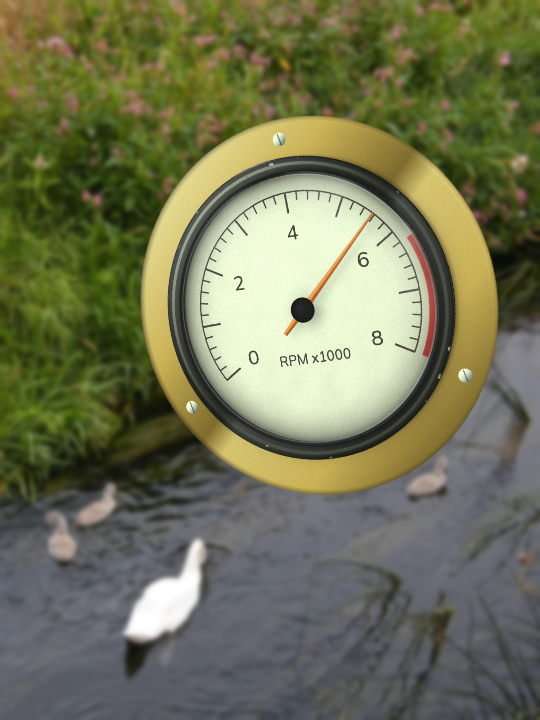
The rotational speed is 5600,rpm
